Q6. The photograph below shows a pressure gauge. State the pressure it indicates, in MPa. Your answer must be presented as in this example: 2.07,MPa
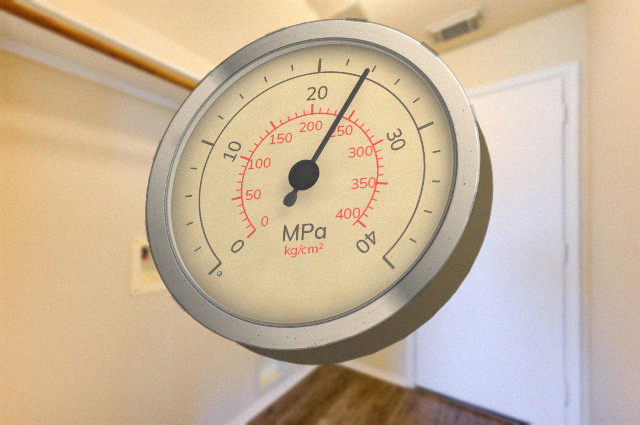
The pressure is 24,MPa
